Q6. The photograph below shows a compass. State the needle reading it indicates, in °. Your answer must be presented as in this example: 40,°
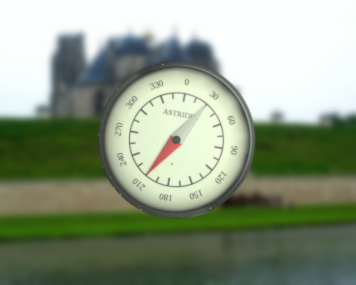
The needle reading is 210,°
